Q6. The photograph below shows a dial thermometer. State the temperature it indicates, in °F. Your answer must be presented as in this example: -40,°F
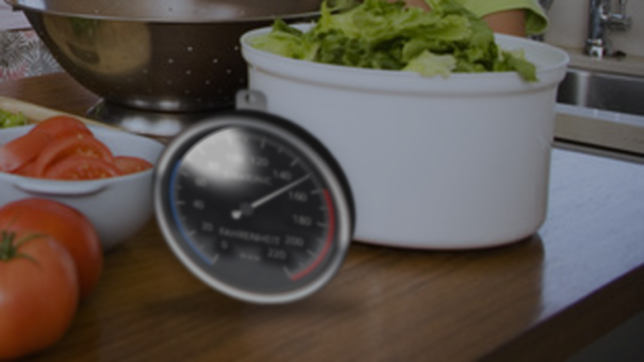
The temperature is 150,°F
